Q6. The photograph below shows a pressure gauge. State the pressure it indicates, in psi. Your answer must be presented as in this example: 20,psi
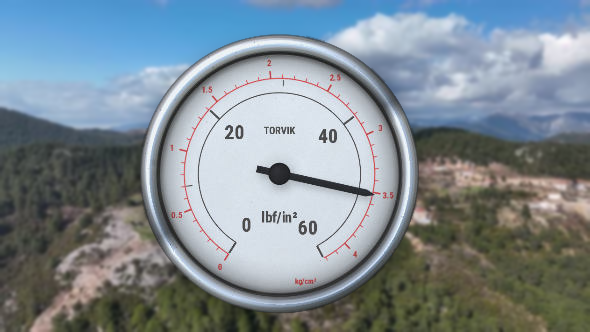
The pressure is 50,psi
